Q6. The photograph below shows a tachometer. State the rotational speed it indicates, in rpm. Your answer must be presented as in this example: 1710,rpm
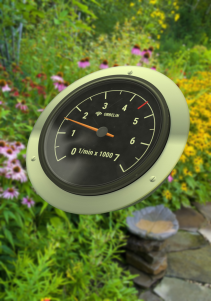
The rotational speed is 1500,rpm
